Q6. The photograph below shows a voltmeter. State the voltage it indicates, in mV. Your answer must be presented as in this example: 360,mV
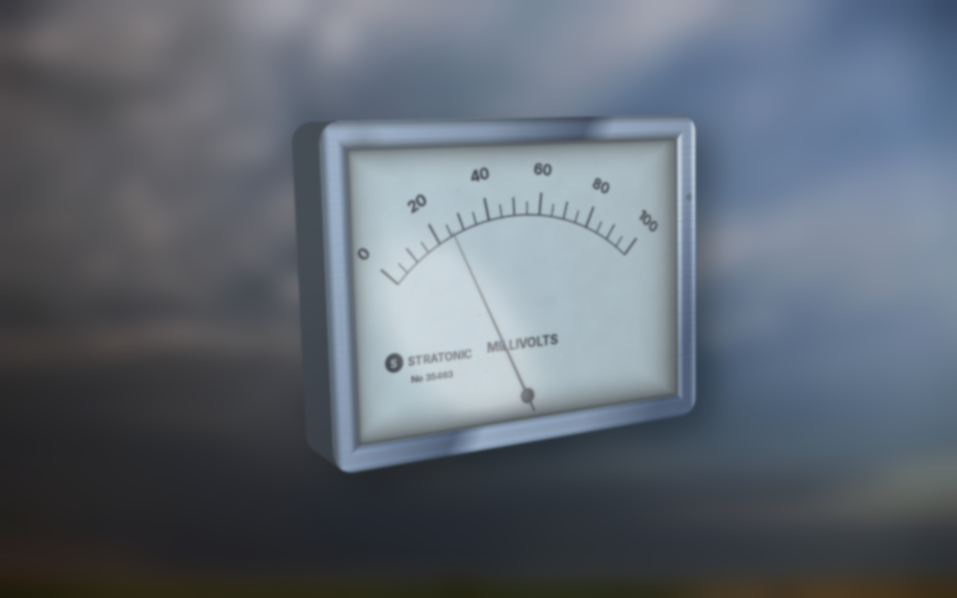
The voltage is 25,mV
